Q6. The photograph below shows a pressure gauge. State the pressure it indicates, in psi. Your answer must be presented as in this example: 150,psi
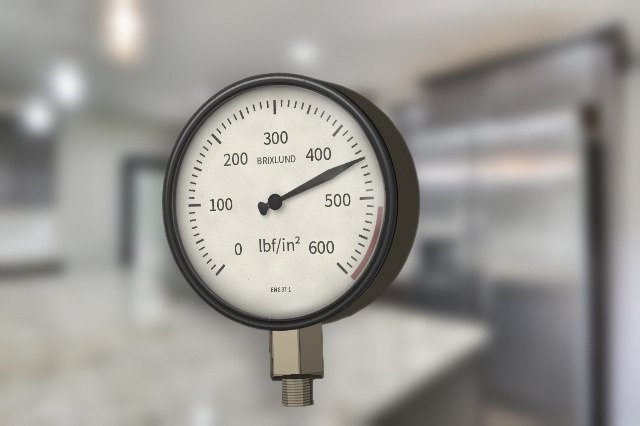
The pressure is 450,psi
